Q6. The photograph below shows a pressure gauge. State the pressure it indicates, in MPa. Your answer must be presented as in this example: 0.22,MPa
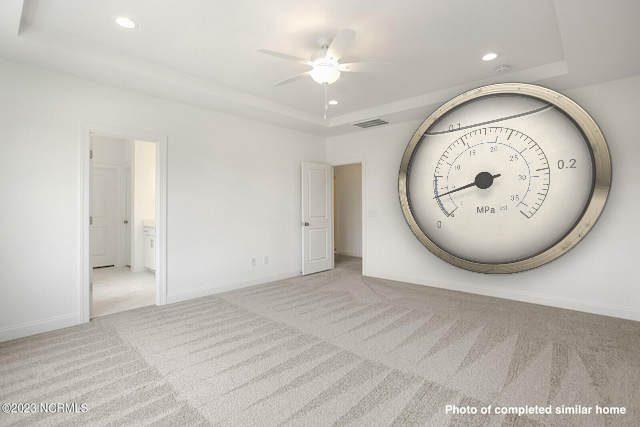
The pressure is 0.025,MPa
